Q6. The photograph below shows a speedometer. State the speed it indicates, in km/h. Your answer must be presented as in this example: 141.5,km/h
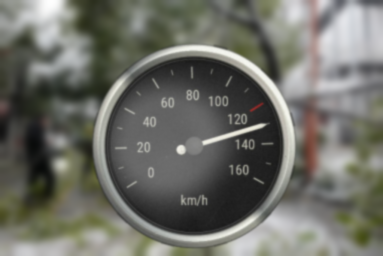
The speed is 130,km/h
